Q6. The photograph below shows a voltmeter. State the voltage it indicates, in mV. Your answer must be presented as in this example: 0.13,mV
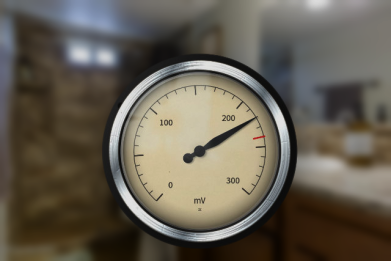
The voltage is 220,mV
